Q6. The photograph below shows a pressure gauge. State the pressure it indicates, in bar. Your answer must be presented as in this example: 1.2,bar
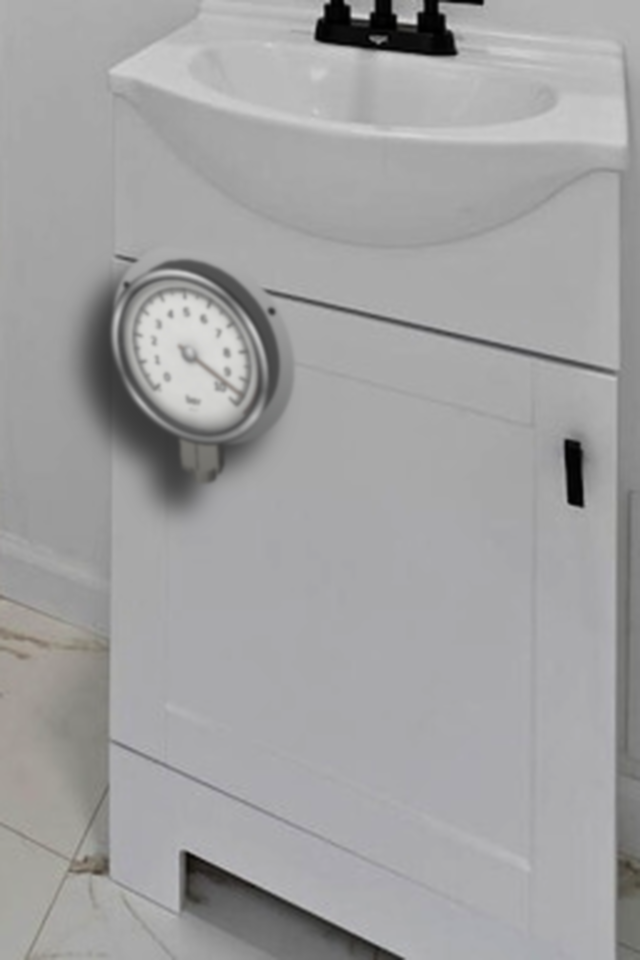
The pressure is 9.5,bar
